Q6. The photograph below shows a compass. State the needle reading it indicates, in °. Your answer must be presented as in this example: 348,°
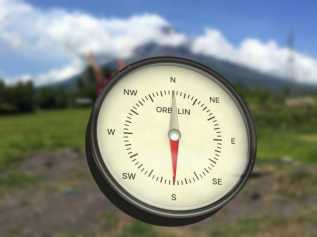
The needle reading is 180,°
